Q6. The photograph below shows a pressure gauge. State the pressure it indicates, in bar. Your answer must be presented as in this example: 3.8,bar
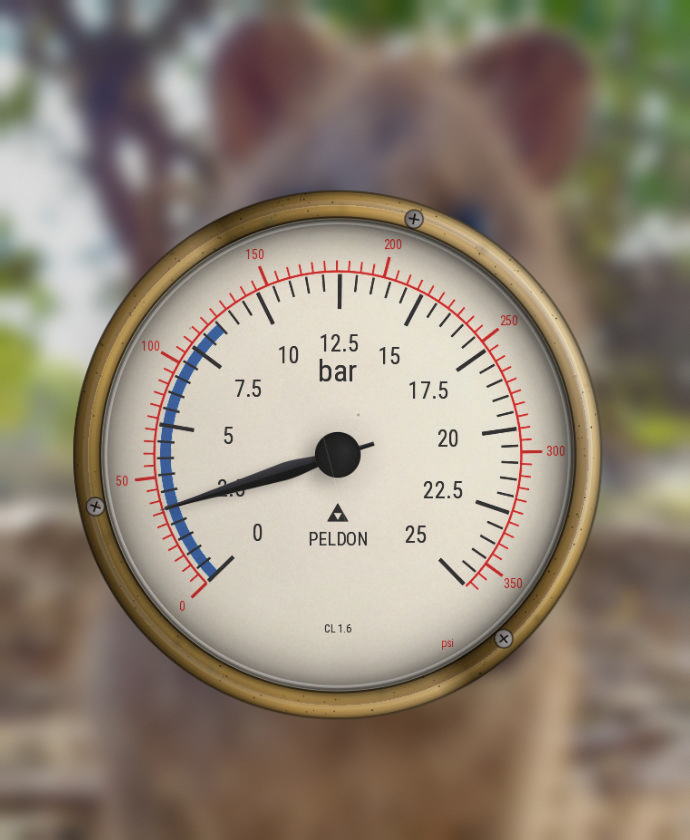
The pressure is 2.5,bar
